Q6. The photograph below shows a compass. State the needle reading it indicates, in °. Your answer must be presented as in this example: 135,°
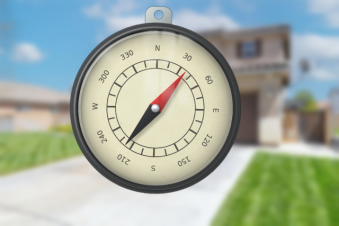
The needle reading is 37.5,°
